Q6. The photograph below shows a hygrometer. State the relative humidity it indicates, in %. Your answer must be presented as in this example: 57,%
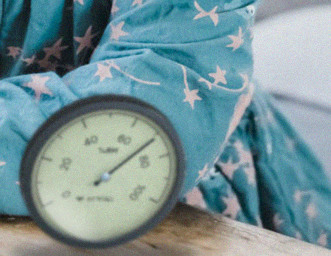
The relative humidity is 70,%
